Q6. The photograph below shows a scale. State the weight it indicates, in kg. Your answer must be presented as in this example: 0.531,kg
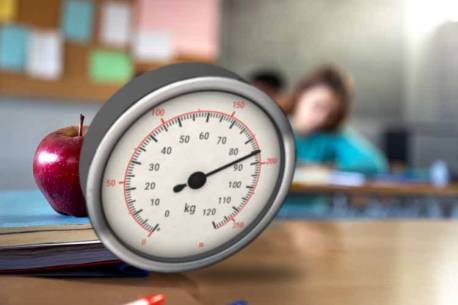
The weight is 85,kg
